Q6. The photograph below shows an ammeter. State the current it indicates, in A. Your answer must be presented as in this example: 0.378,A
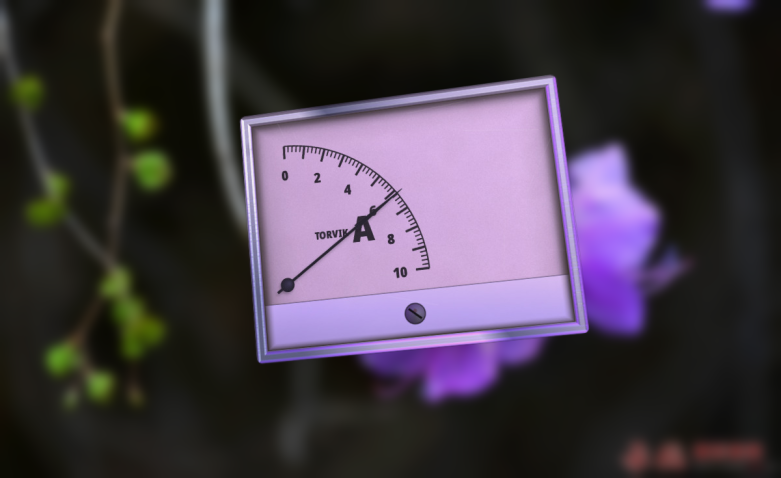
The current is 6.2,A
